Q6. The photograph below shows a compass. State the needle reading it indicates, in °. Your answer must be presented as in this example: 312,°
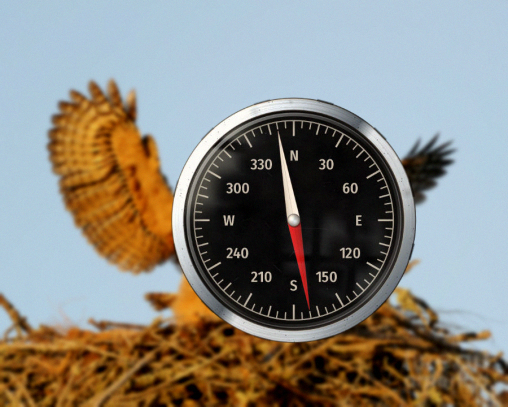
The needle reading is 170,°
